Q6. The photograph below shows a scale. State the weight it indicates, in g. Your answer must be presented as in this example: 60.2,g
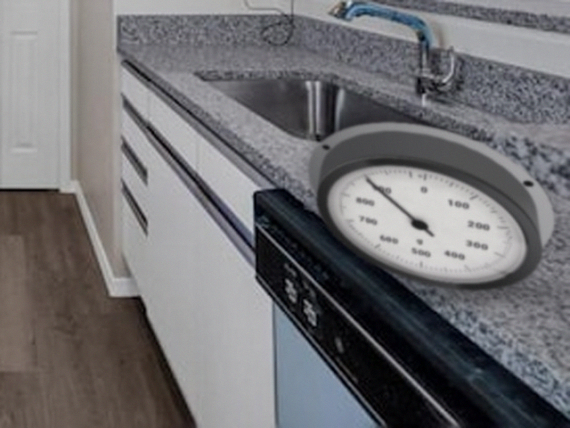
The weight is 900,g
